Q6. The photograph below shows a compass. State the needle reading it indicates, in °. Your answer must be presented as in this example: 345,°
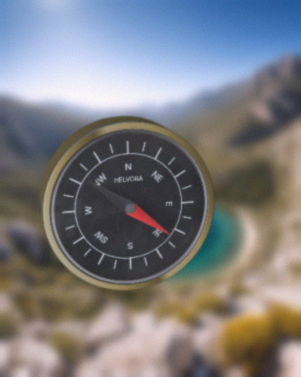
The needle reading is 127.5,°
